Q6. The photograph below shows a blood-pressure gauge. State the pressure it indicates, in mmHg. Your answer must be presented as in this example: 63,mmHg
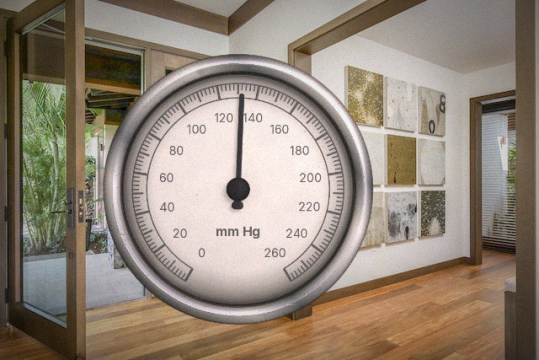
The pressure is 132,mmHg
